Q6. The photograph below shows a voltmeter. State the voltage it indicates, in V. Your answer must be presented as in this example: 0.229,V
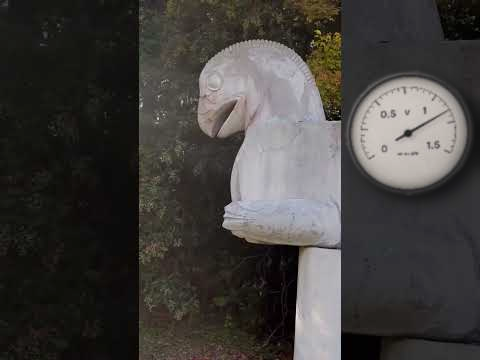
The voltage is 1.15,V
